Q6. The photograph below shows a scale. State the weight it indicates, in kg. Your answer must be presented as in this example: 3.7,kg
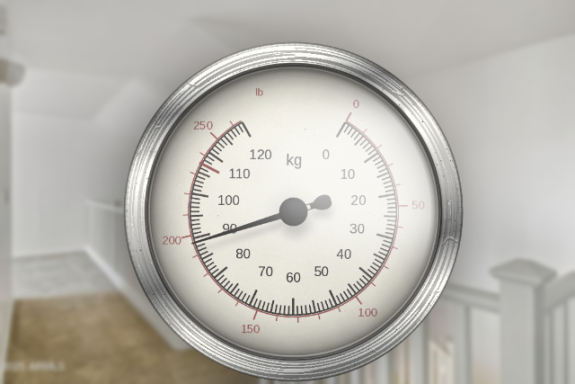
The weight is 89,kg
